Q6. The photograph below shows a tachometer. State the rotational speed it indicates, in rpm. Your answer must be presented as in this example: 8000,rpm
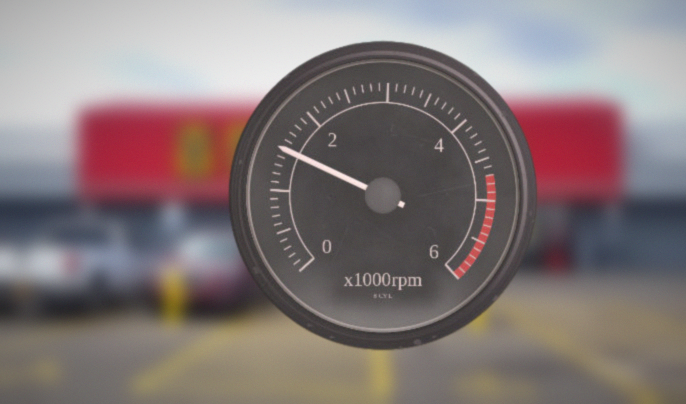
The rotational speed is 1500,rpm
